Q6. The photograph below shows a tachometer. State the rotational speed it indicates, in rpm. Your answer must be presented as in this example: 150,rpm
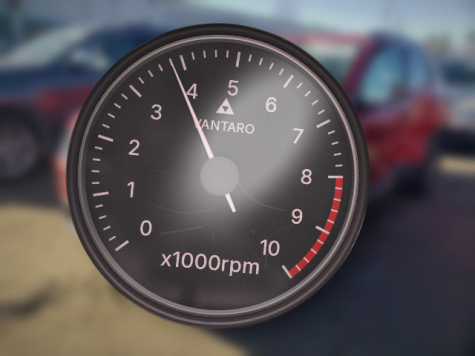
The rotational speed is 3800,rpm
